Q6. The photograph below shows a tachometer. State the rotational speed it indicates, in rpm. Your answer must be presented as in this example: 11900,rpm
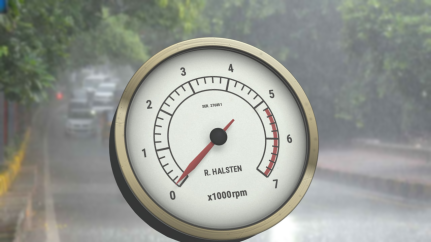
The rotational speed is 100,rpm
